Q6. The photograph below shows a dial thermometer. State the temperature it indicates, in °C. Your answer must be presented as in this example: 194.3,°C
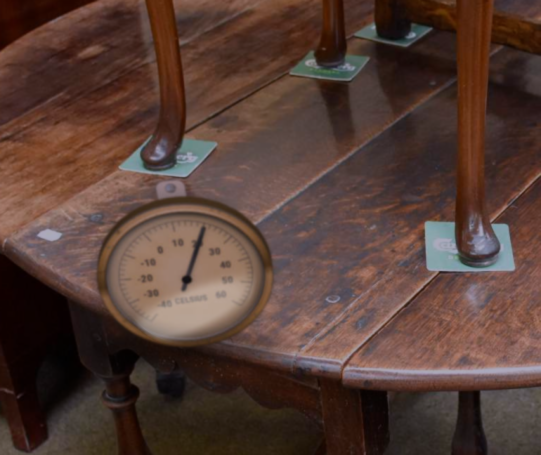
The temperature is 20,°C
